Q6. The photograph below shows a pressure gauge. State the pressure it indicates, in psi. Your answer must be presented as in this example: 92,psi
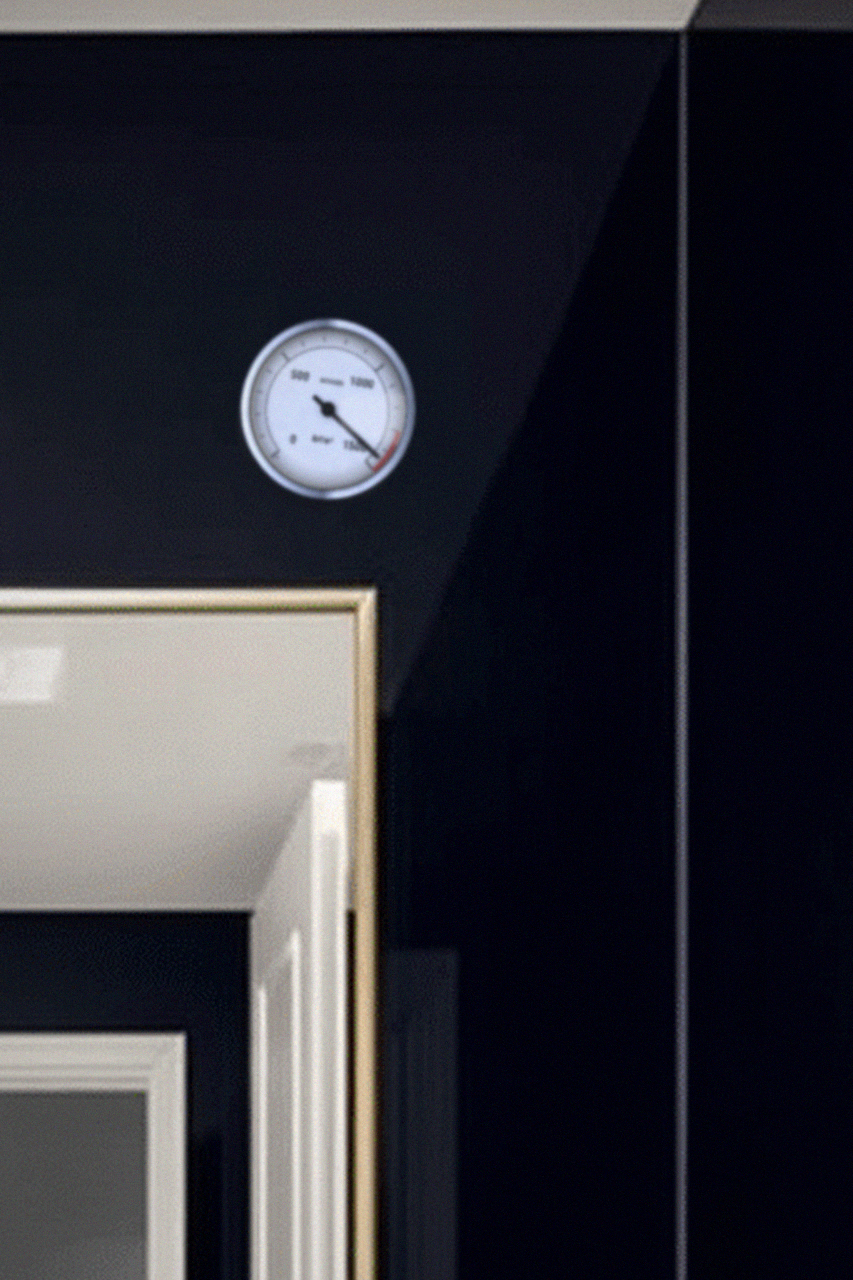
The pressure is 1450,psi
